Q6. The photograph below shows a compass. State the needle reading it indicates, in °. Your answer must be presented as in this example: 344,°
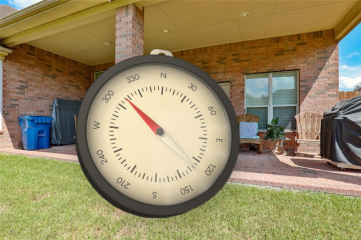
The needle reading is 310,°
